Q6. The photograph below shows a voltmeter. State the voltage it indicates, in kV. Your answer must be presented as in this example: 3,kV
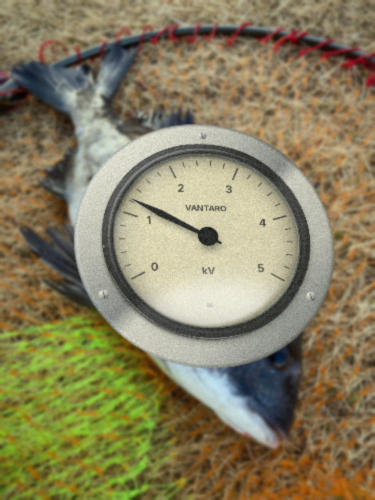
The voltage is 1.2,kV
